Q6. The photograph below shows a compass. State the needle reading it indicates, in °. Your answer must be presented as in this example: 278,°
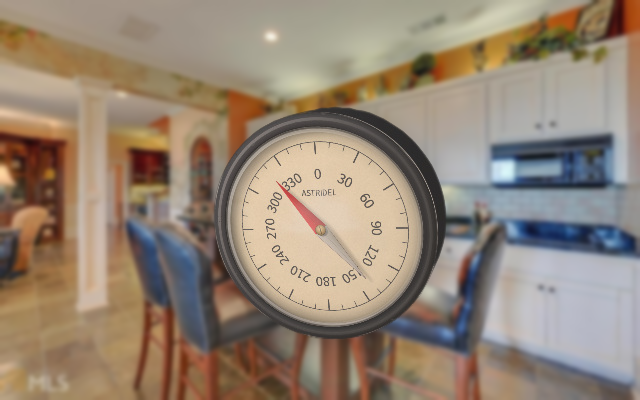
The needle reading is 320,°
